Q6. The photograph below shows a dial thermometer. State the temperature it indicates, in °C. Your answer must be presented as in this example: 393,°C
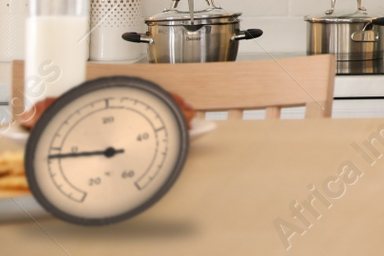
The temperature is -2,°C
